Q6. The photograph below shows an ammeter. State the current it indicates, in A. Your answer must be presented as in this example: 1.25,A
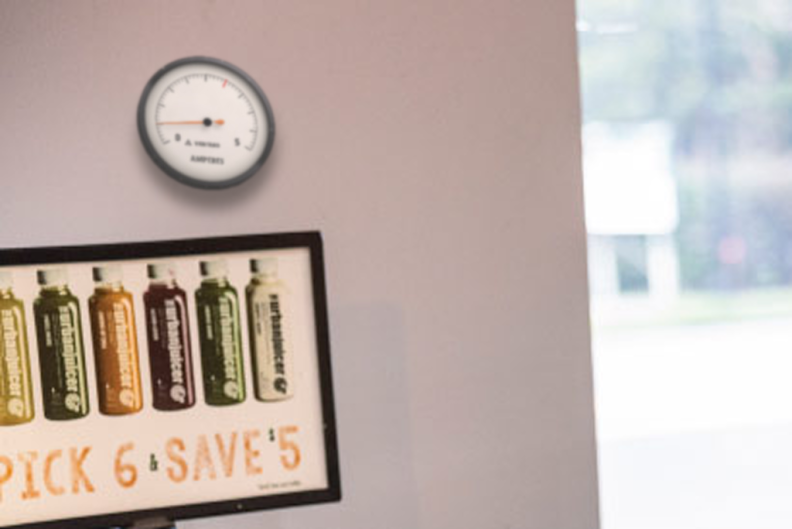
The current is 0.5,A
